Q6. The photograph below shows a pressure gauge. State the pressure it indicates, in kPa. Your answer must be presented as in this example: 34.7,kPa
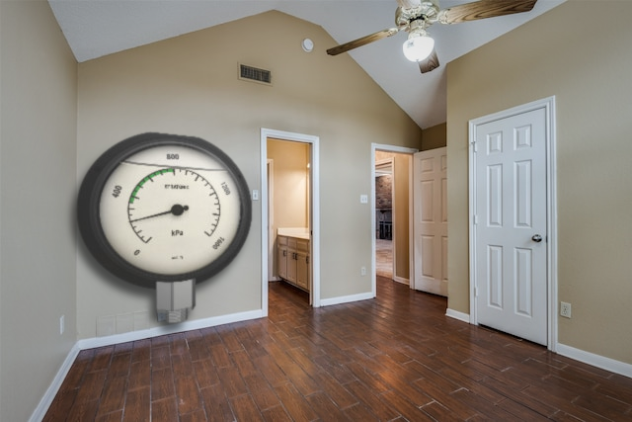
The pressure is 200,kPa
